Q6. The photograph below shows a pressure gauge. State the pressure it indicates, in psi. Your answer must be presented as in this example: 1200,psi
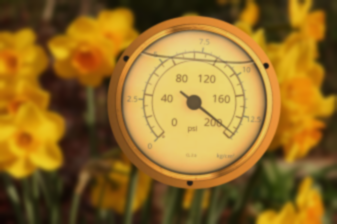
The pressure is 195,psi
